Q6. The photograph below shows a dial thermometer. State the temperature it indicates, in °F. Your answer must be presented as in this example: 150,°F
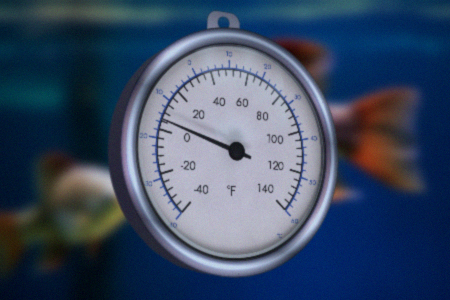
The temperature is 4,°F
